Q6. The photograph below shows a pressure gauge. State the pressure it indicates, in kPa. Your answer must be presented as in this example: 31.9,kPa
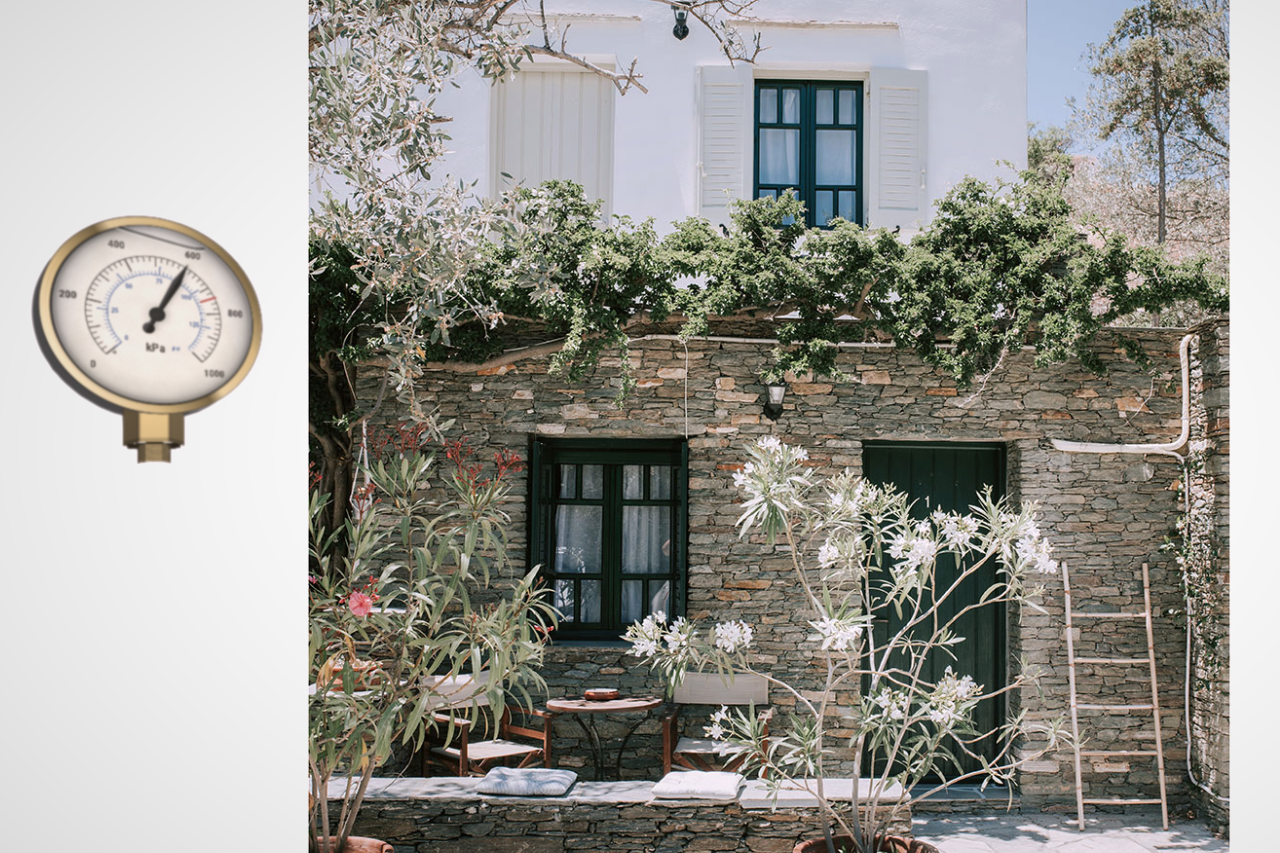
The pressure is 600,kPa
